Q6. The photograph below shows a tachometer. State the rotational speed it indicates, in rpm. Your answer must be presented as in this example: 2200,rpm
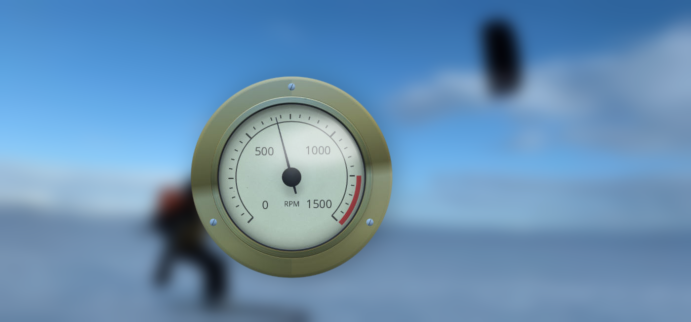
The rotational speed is 675,rpm
